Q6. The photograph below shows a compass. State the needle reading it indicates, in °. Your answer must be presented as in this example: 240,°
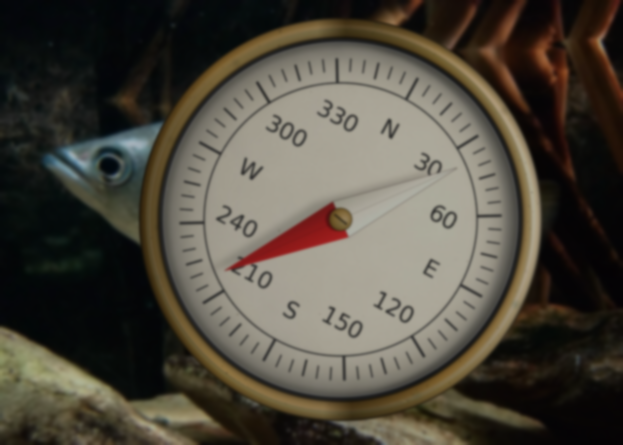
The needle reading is 217.5,°
